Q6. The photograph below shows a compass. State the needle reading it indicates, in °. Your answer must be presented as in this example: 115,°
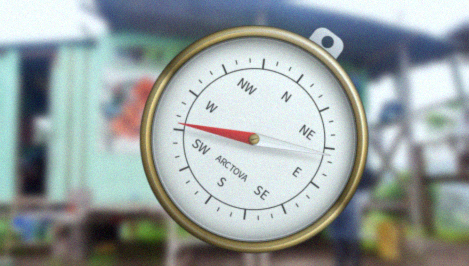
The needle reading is 245,°
